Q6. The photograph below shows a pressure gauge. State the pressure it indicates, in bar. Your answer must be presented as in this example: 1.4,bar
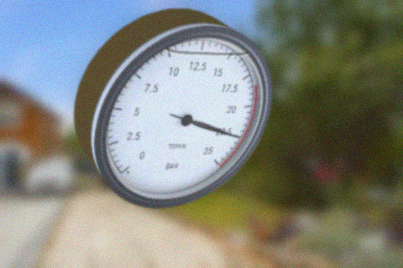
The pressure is 22.5,bar
